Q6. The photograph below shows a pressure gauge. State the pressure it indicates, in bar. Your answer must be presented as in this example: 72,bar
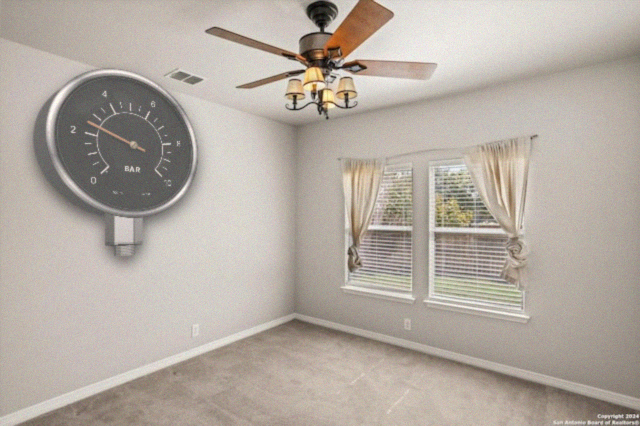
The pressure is 2.5,bar
